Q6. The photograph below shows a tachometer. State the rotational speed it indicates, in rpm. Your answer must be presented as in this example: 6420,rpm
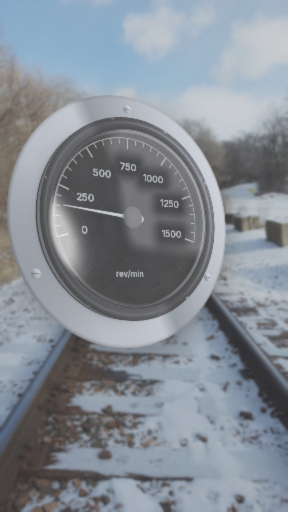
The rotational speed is 150,rpm
